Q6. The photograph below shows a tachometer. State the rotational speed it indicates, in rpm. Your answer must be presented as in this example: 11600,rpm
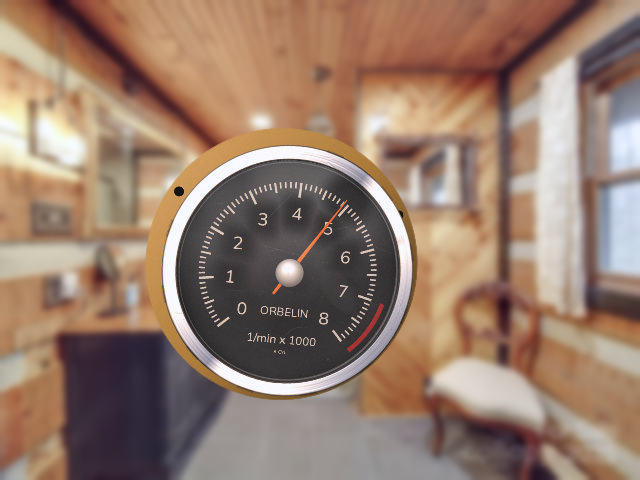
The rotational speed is 4900,rpm
